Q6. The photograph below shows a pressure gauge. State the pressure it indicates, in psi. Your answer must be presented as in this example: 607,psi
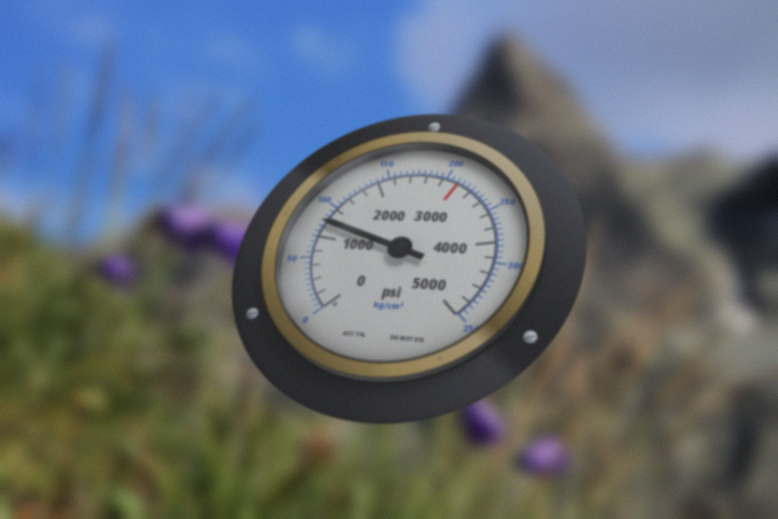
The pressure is 1200,psi
